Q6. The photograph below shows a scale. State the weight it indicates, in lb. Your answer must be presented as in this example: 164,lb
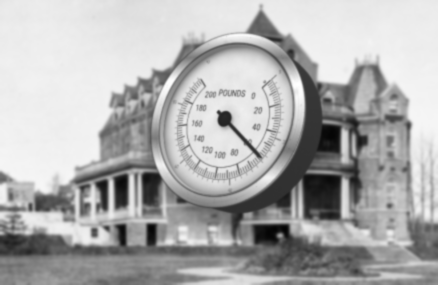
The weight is 60,lb
